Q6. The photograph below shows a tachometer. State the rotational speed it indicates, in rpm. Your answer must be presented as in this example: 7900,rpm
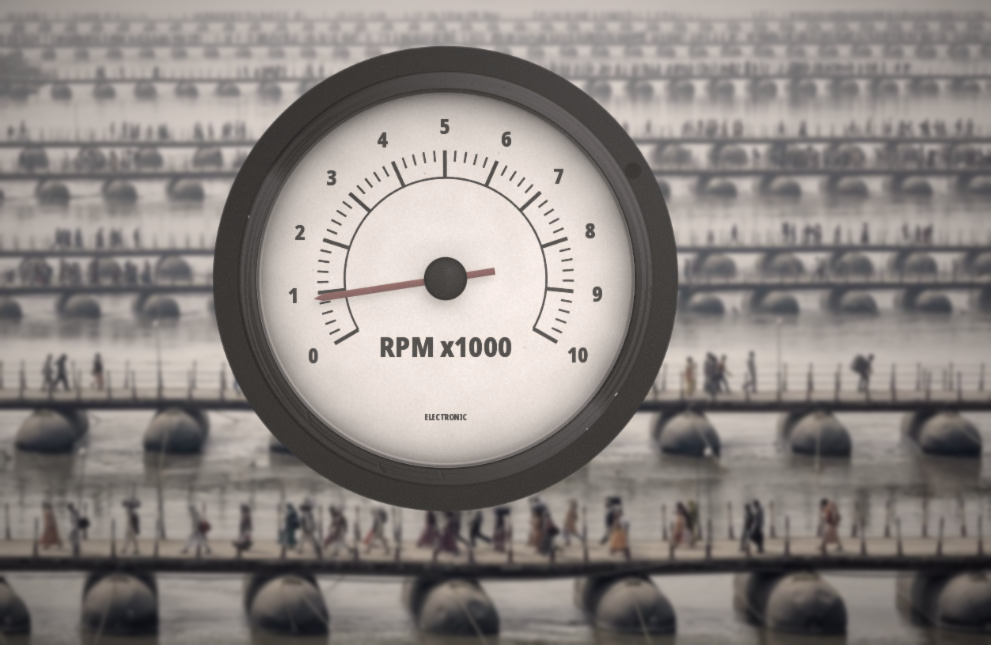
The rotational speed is 900,rpm
